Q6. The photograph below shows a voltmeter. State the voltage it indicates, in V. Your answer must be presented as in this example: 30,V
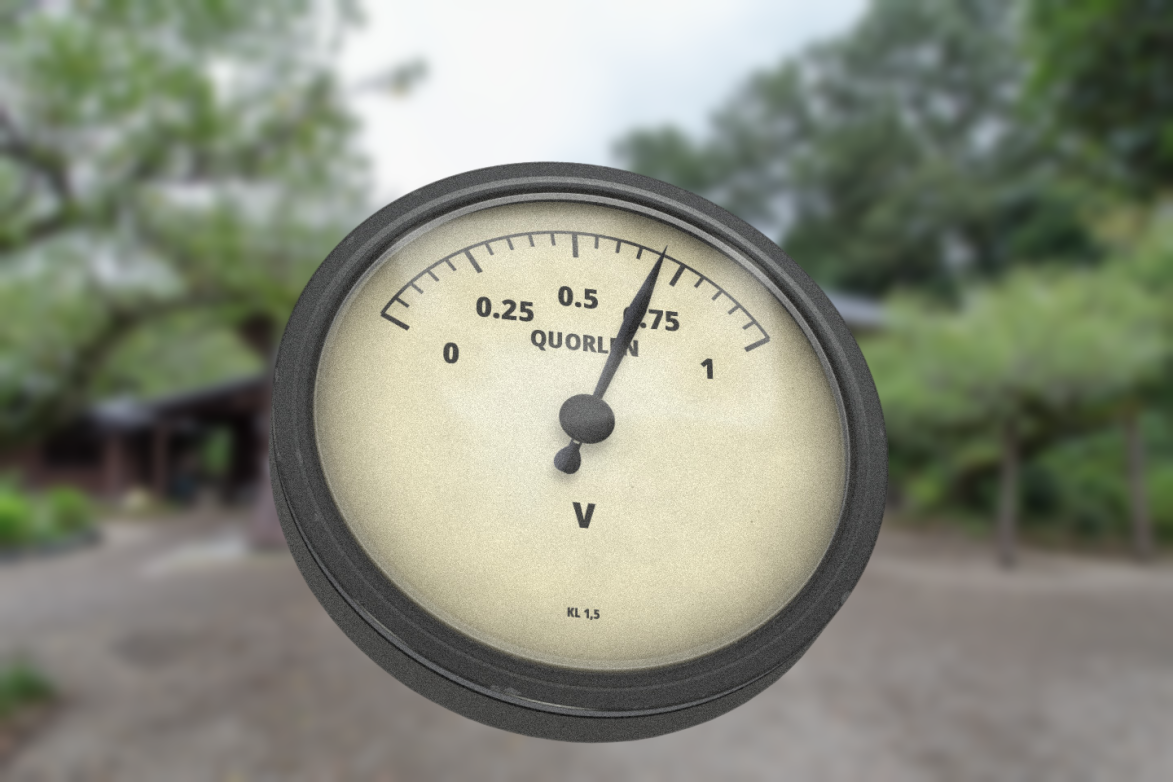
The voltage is 0.7,V
